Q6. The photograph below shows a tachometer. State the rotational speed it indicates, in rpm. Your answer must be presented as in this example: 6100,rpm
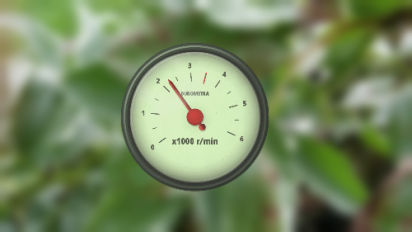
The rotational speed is 2250,rpm
